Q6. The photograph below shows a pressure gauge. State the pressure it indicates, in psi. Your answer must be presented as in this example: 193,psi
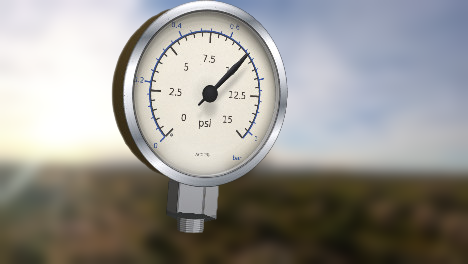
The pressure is 10,psi
